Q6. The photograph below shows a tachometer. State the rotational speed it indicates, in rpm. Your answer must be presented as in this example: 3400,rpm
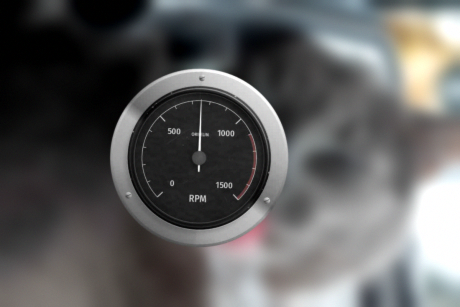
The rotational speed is 750,rpm
